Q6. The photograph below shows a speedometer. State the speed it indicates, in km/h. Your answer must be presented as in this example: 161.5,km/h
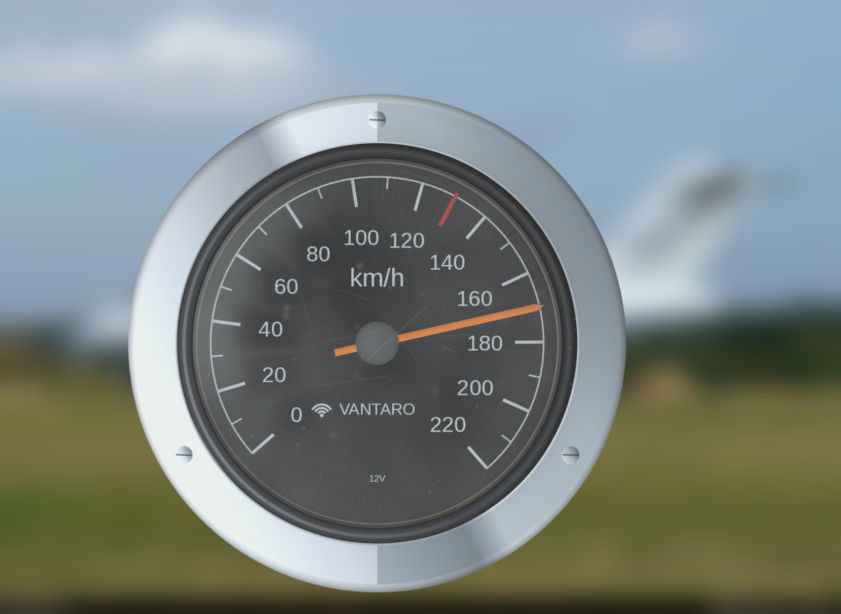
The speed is 170,km/h
